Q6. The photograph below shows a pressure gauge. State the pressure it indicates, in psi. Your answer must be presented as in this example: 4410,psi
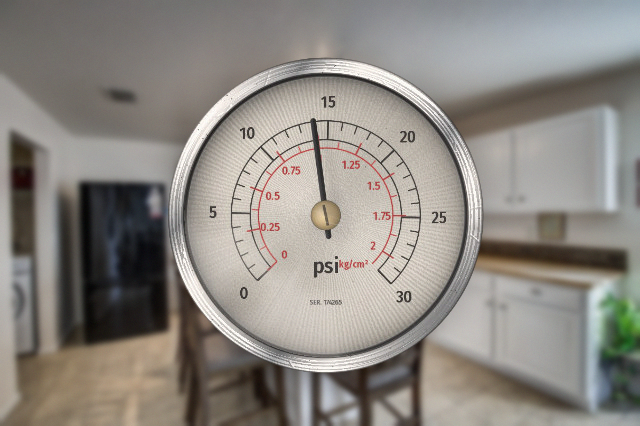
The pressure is 14,psi
